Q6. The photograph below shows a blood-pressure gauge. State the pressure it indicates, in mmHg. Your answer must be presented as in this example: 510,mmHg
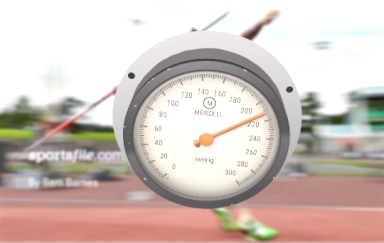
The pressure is 210,mmHg
